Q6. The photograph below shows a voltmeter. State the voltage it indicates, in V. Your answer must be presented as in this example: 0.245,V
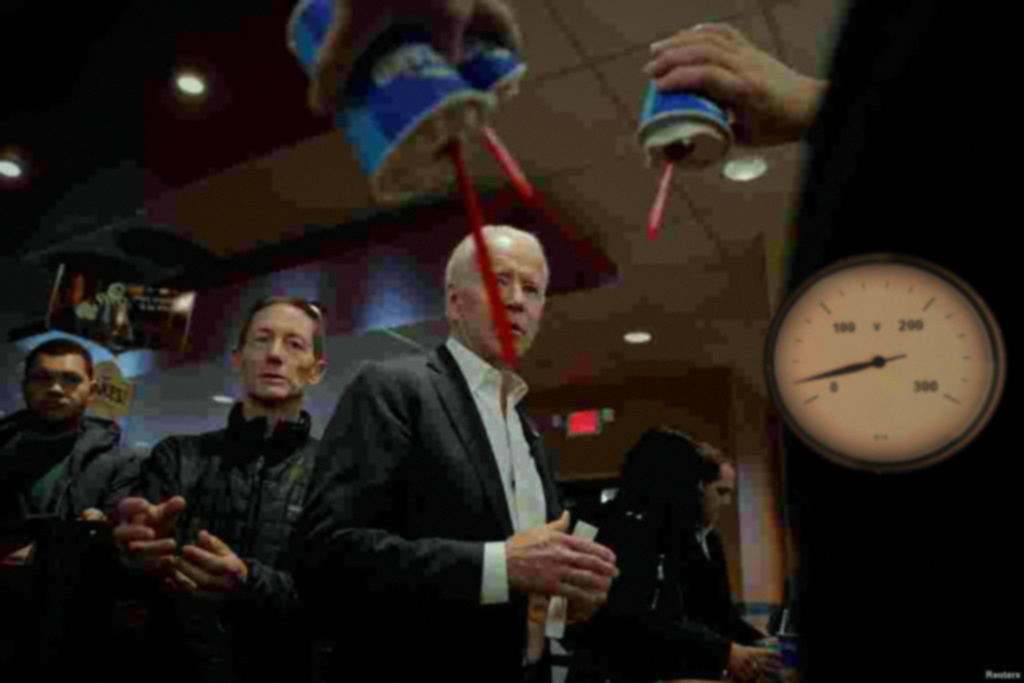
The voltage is 20,V
